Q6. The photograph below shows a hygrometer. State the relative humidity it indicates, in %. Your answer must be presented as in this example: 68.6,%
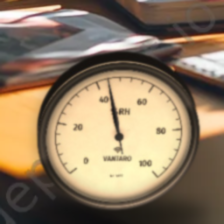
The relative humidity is 44,%
